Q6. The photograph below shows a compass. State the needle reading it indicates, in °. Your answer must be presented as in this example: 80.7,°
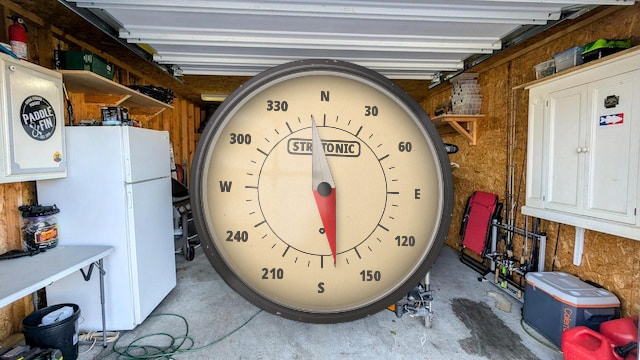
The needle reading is 170,°
